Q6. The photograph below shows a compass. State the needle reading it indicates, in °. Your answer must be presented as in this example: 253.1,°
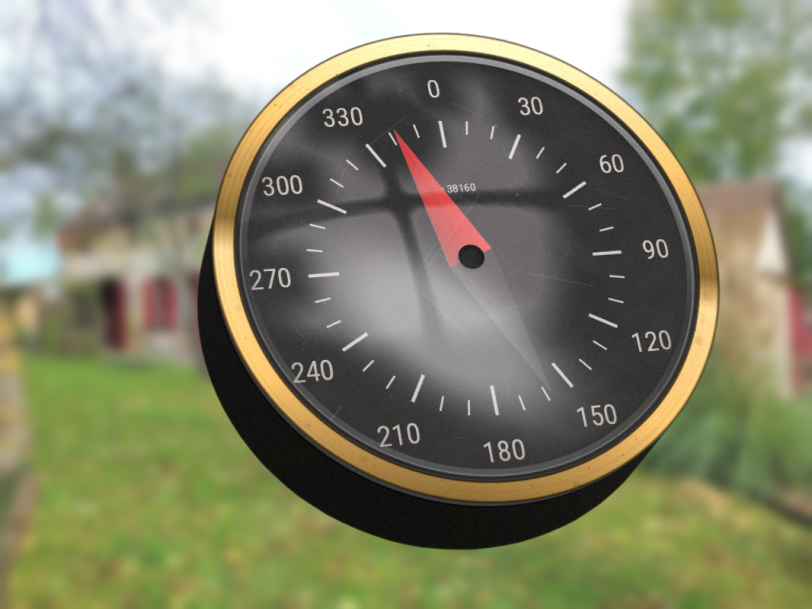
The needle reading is 340,°
